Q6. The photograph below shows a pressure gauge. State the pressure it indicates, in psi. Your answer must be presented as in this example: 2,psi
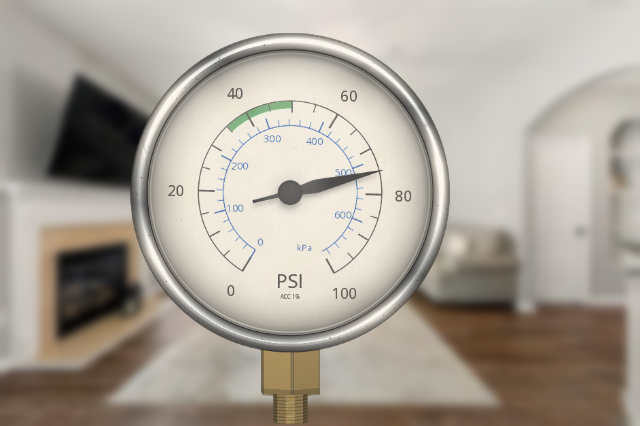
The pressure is 75,psi
